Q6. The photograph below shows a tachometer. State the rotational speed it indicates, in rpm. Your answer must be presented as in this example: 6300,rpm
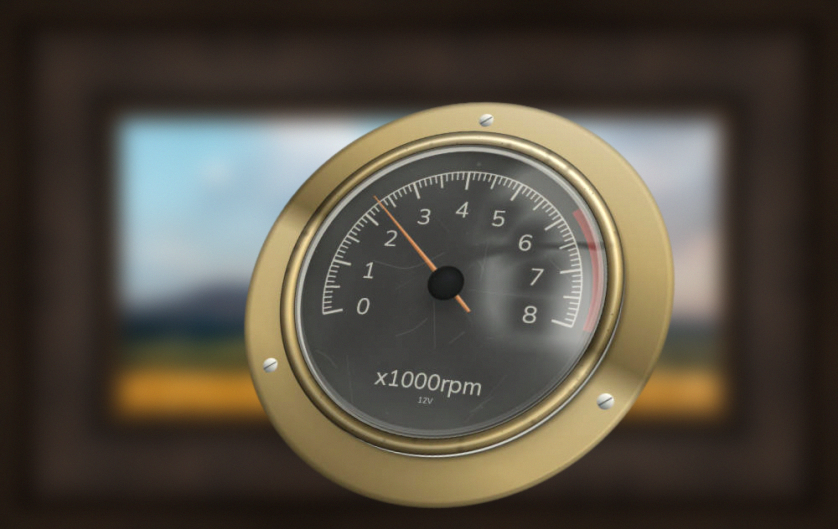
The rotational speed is 2300,rpm
